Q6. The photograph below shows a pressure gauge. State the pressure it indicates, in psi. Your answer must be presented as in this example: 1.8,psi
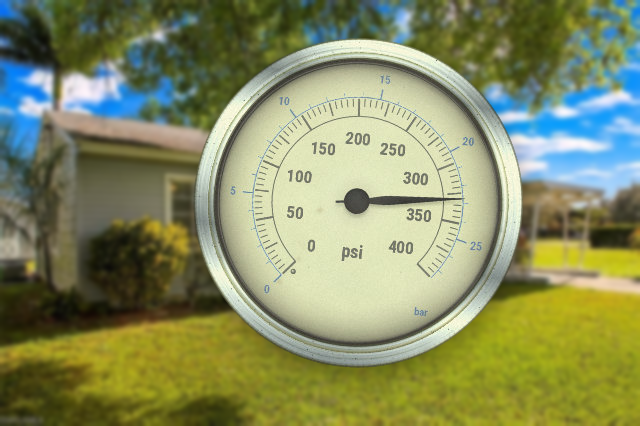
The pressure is 330,psi
